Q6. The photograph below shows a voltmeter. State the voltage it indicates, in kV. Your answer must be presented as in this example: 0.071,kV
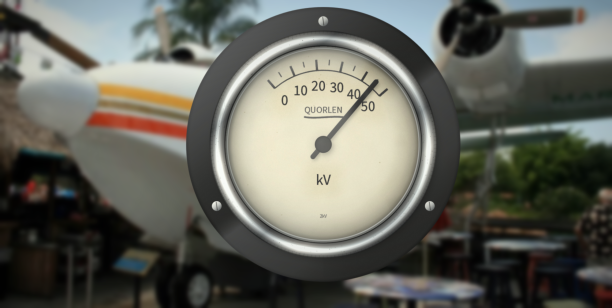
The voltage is 45,kV
